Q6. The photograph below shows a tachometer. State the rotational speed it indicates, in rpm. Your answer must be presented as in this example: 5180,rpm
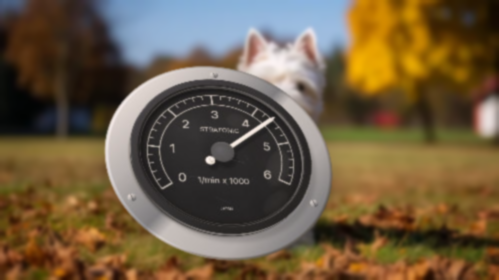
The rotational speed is 4400,rpm
